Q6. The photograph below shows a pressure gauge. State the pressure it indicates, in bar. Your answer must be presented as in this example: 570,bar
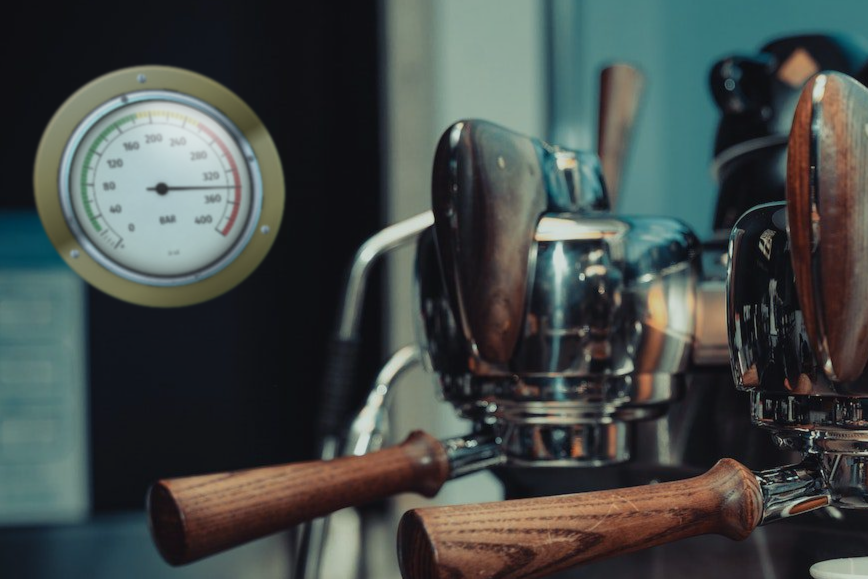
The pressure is 340,bar
